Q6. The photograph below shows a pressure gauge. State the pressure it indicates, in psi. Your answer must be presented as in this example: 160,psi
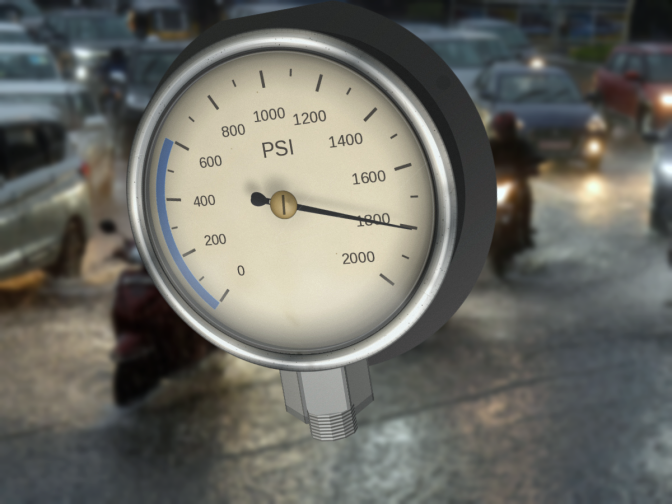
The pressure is 1800,psi
